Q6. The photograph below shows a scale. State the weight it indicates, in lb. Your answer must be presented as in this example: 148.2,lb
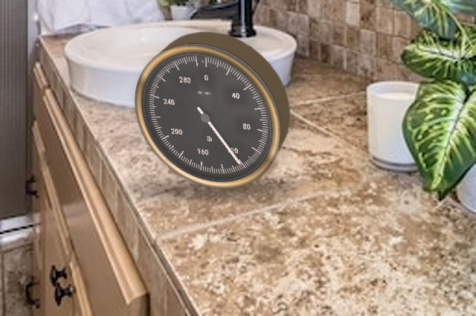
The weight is 120,lb
